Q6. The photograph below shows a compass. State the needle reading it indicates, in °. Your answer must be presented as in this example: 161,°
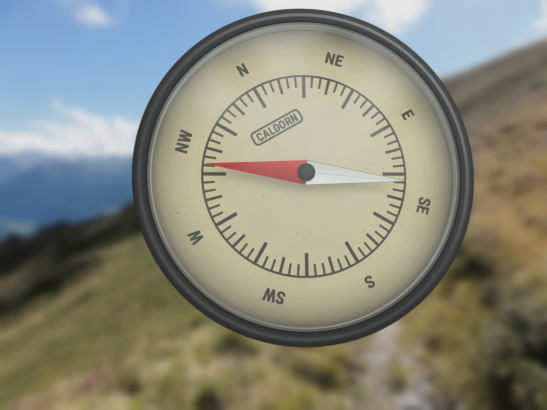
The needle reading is 305,°
